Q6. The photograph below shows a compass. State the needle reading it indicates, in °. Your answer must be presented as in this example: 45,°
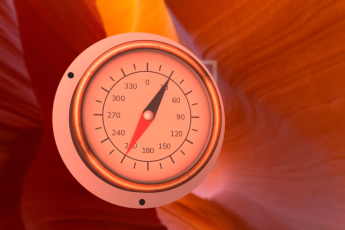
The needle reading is 210,°
